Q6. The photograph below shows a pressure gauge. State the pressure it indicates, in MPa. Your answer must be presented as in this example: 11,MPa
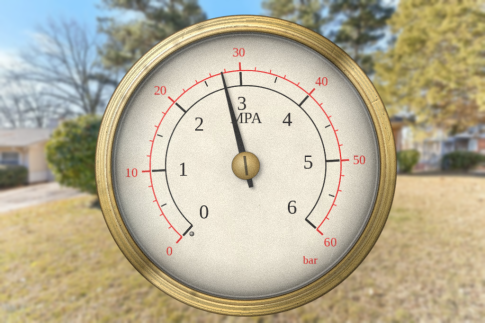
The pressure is 2.75,MPa
